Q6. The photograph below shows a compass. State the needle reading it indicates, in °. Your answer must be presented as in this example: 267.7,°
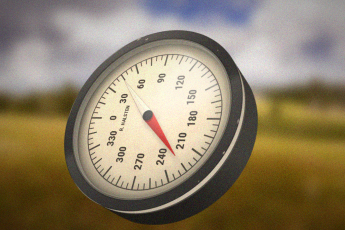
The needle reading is 225,°
